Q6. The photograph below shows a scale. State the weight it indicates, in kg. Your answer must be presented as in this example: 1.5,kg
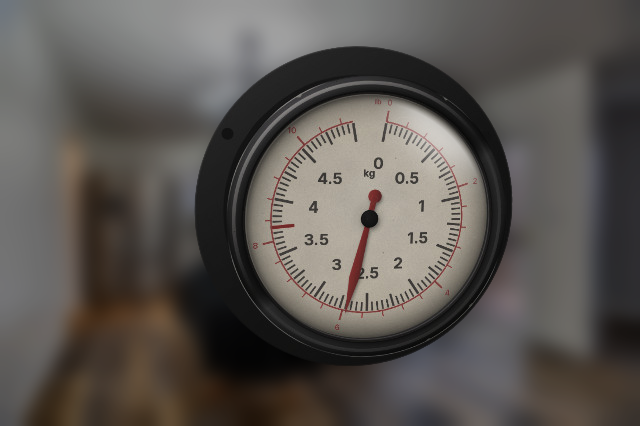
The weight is 2.7,kg
